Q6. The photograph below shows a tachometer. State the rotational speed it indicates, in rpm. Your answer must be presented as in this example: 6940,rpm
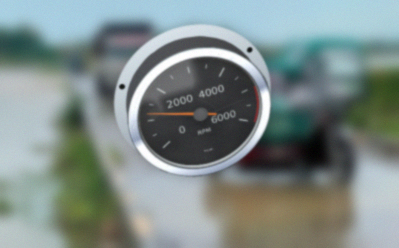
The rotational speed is 1250,rpm
